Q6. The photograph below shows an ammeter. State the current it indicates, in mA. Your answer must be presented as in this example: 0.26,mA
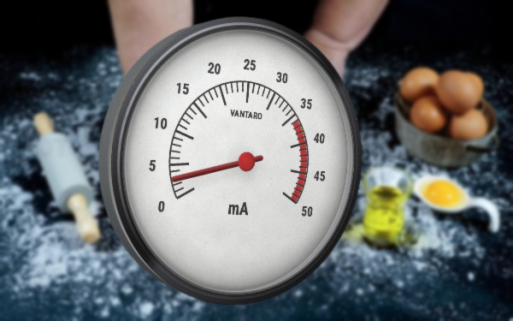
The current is 3,mA
